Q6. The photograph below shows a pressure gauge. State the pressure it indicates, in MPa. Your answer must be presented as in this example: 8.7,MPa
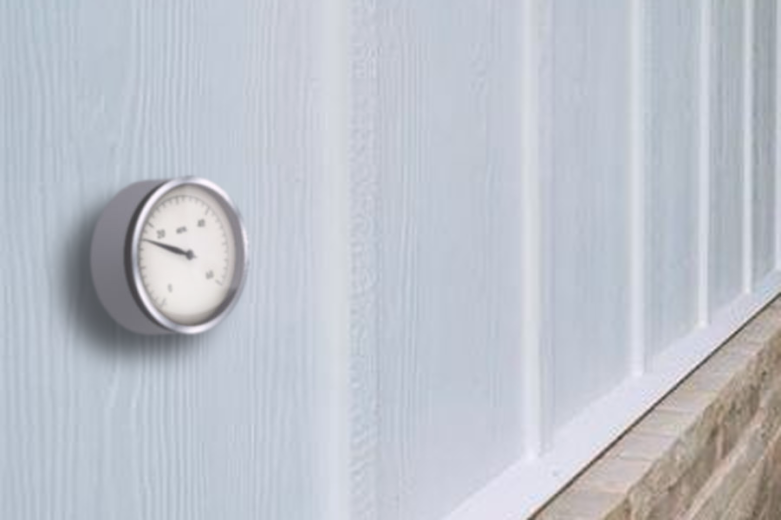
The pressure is 16,MPa
